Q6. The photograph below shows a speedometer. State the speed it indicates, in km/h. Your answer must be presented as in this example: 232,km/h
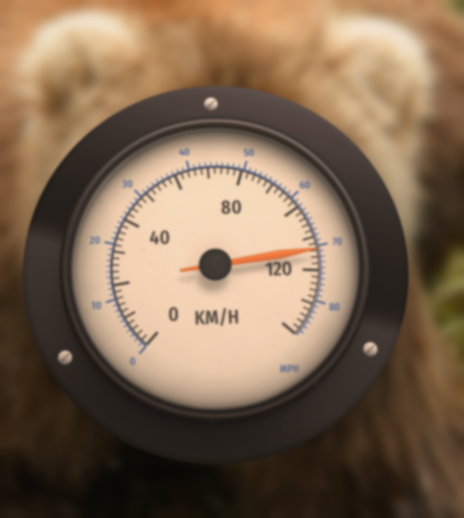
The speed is 114,km/h
